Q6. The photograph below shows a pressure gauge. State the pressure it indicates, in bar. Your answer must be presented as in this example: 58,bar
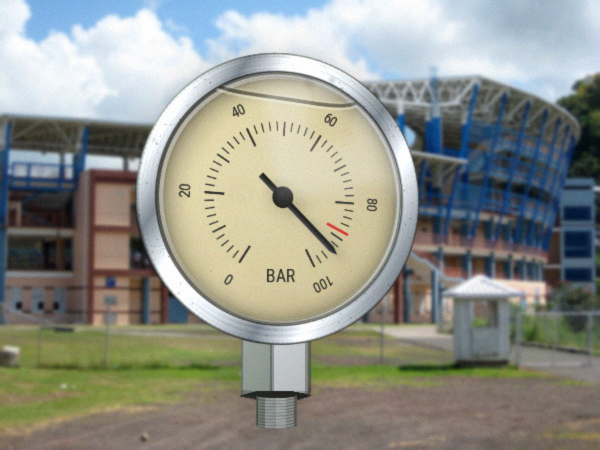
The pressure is 94,bar
